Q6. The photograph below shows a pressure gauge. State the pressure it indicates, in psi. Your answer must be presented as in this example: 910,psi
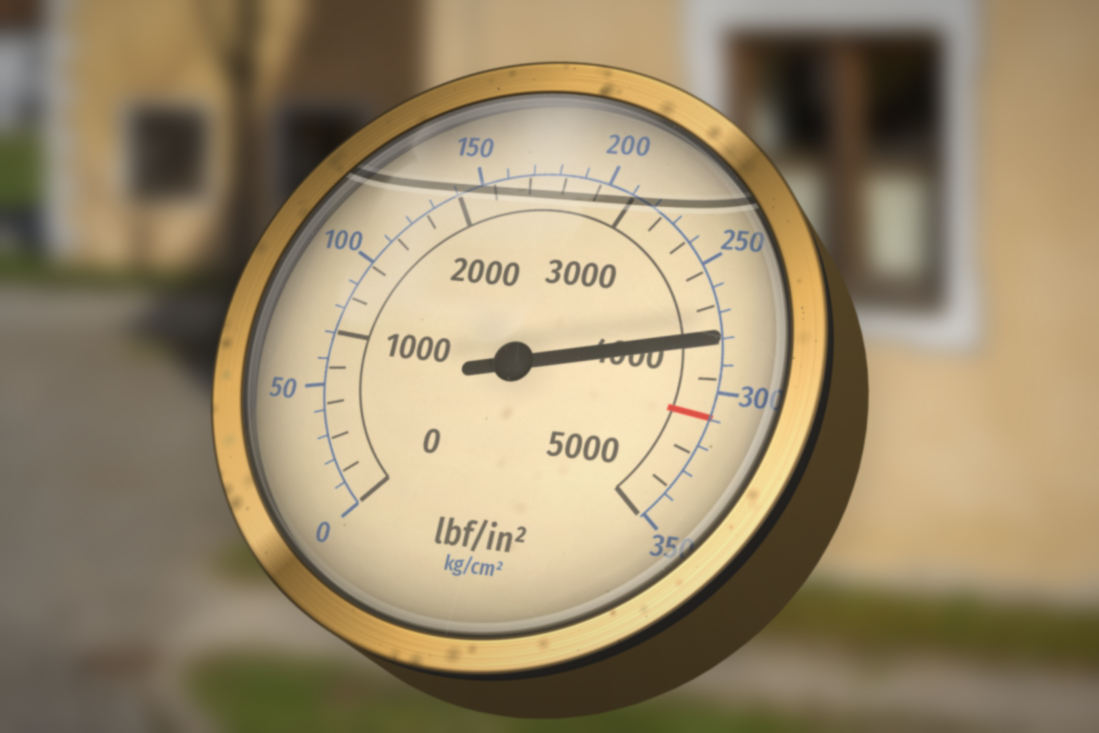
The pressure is 4000,psi
